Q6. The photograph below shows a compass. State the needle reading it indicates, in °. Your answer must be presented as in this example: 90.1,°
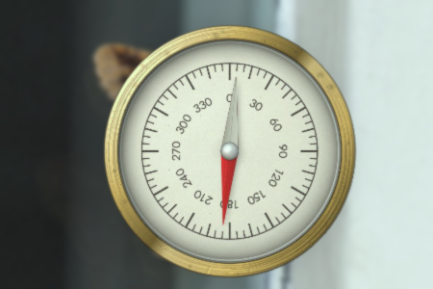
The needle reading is 185,°
